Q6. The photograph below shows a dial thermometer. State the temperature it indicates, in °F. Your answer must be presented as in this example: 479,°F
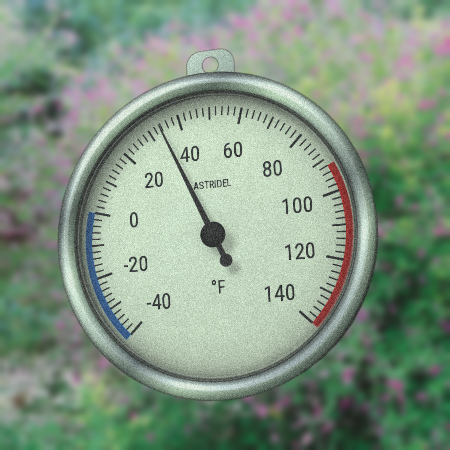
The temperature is 34,°F
